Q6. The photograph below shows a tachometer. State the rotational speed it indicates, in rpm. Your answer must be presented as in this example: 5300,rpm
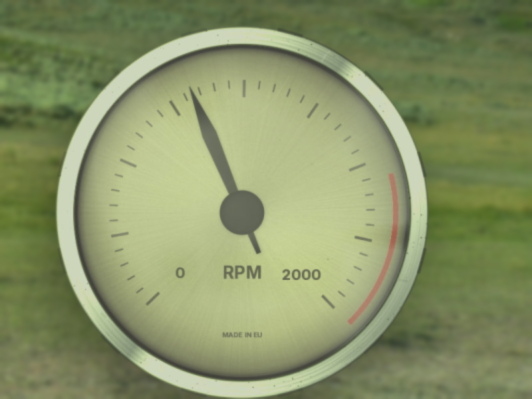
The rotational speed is 825,rpm
